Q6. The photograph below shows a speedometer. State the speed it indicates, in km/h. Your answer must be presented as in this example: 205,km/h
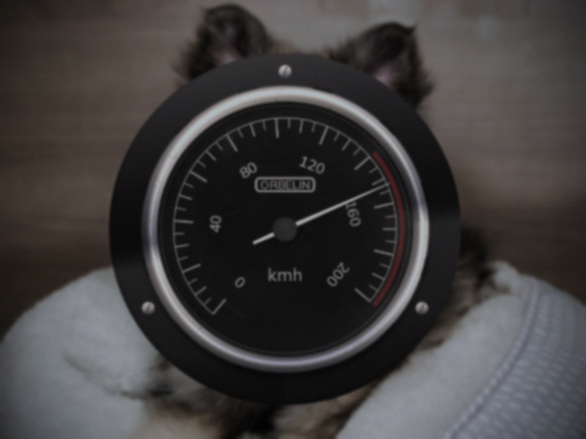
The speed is 152.5,km/h
